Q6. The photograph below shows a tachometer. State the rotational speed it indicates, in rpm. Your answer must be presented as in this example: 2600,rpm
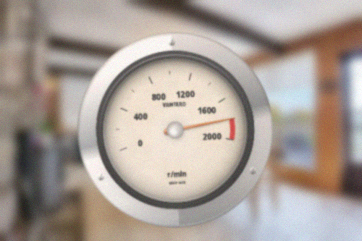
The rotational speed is 1800,rpm
